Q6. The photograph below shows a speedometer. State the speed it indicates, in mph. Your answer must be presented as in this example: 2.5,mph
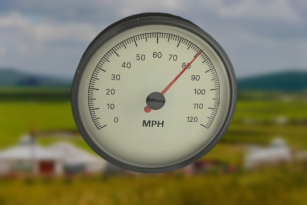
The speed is 80,mph
